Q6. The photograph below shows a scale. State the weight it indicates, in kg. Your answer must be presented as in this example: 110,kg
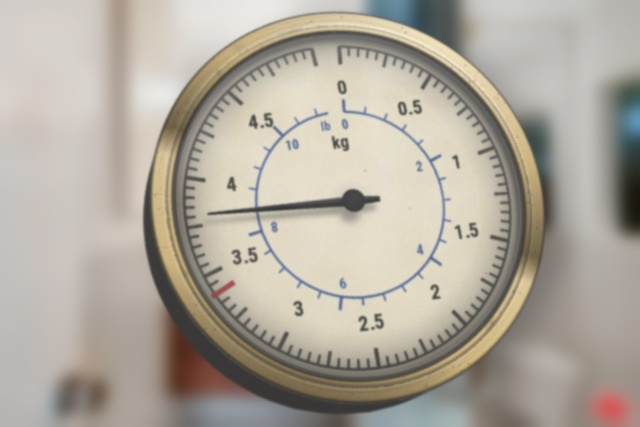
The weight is 3.8,kg
